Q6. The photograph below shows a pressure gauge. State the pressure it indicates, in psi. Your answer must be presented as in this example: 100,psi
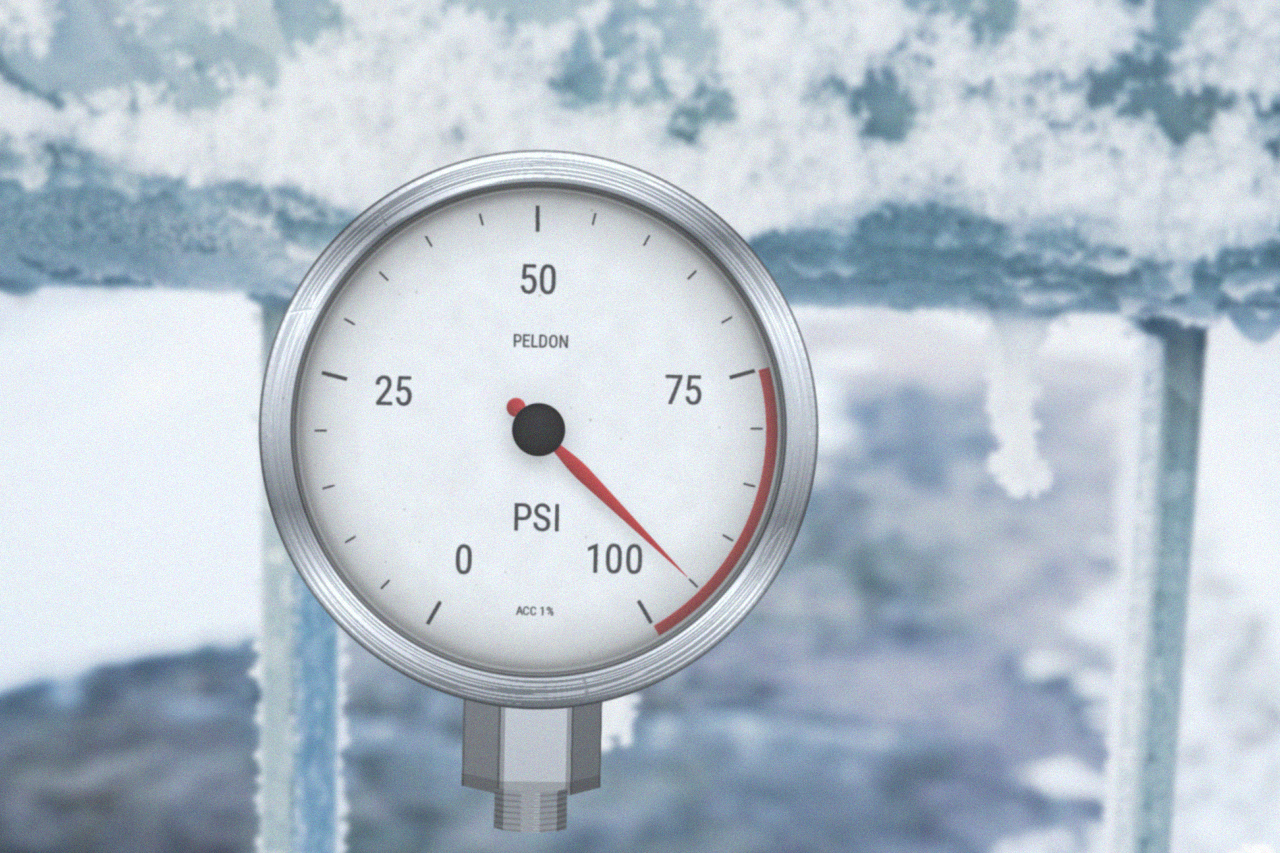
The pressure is 95,psi
